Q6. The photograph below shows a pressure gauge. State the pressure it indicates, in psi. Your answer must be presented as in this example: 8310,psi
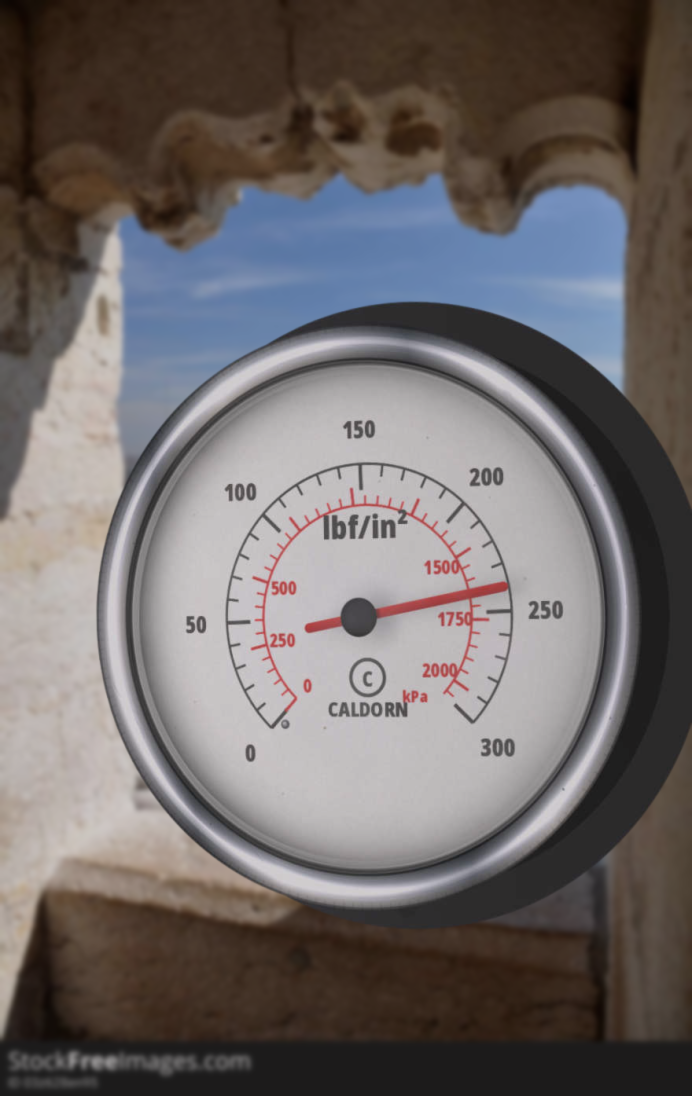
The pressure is 240,psi
